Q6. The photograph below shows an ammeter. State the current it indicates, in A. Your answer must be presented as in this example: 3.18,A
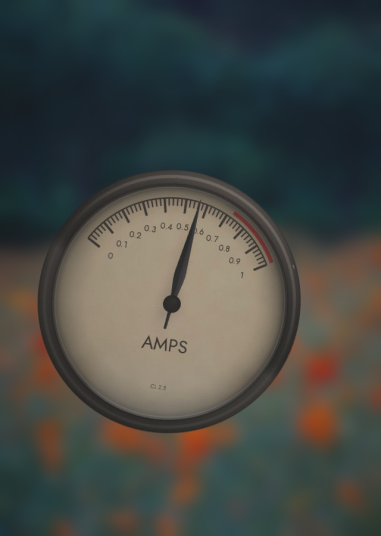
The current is 0.56,A
